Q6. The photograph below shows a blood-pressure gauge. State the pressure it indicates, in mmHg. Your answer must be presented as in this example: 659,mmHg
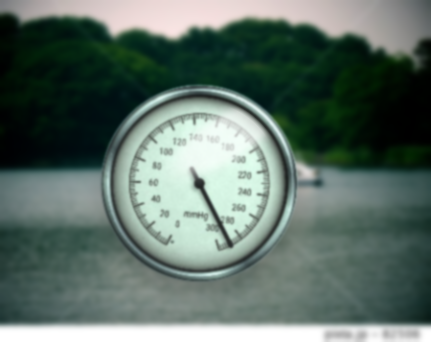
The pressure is 290,mmHg
